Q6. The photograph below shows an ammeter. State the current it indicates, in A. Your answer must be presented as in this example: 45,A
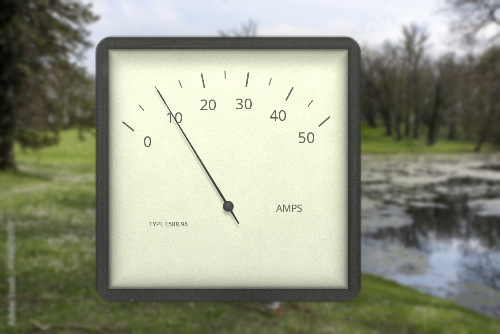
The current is 10,A
